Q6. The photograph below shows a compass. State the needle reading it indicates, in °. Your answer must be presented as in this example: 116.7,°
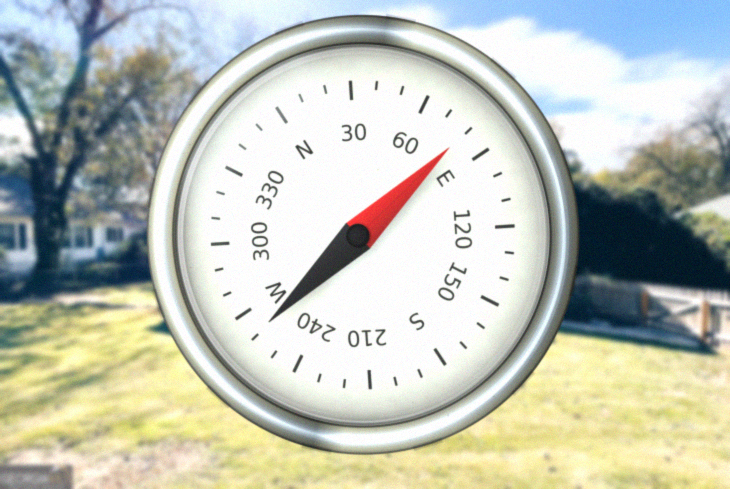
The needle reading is 80,°
